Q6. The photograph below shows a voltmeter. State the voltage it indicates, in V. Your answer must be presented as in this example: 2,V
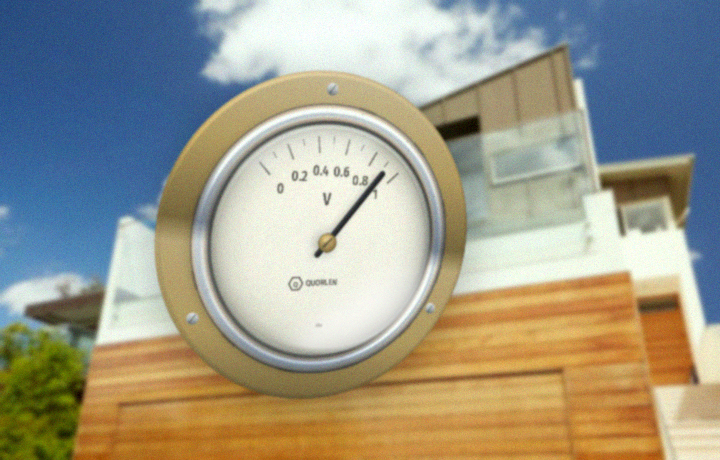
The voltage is 0.9,V
